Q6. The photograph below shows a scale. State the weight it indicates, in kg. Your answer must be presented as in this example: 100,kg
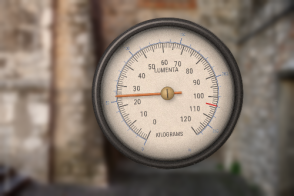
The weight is 25,kg
